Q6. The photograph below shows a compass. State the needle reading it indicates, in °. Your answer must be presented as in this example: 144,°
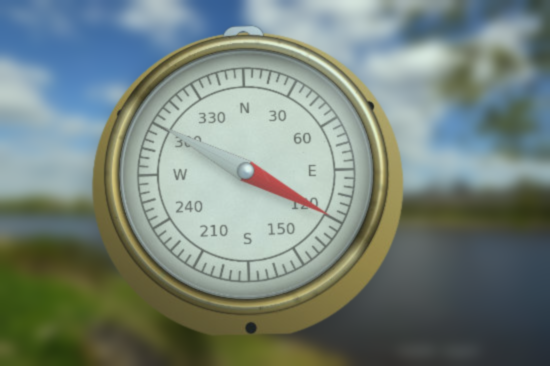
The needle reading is 120,°
